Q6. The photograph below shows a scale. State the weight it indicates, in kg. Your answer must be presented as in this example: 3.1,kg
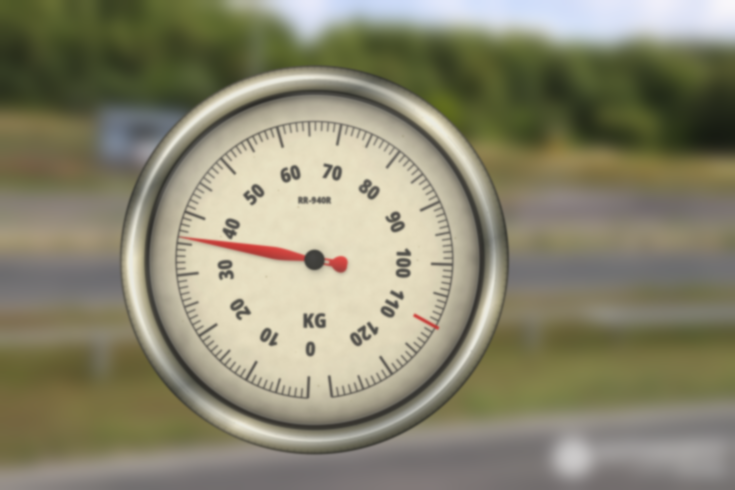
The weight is 36,kg
